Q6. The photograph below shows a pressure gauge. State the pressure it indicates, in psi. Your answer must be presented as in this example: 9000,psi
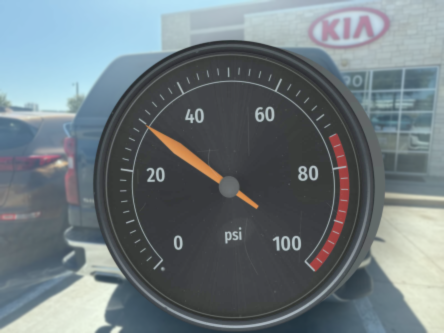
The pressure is 30,psi
